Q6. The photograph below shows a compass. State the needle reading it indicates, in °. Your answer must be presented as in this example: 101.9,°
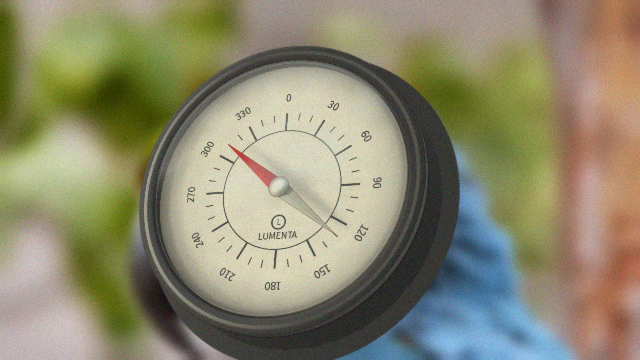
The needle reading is 310,°
